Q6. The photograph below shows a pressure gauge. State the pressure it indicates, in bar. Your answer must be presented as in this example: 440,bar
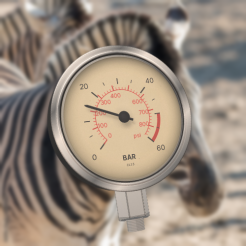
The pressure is 15,bar
